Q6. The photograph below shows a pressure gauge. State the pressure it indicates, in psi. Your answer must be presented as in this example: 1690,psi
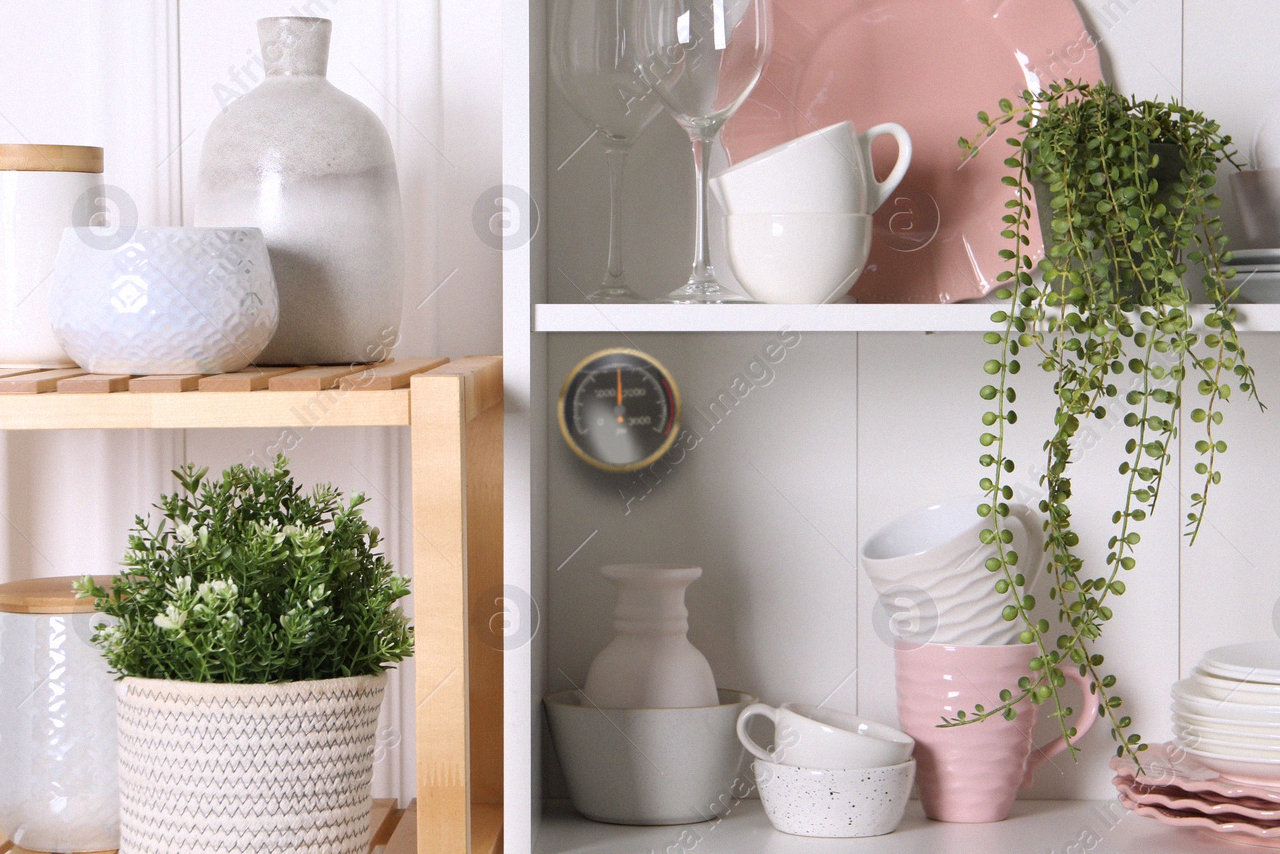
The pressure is 1500,psi
